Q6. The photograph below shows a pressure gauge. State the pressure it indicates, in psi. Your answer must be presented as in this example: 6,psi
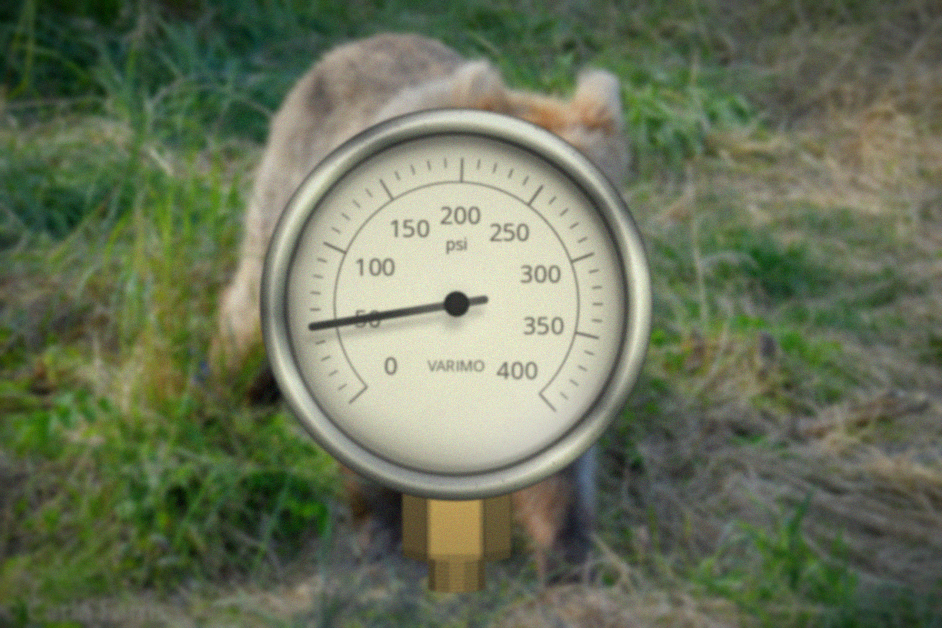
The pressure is 50,psi
